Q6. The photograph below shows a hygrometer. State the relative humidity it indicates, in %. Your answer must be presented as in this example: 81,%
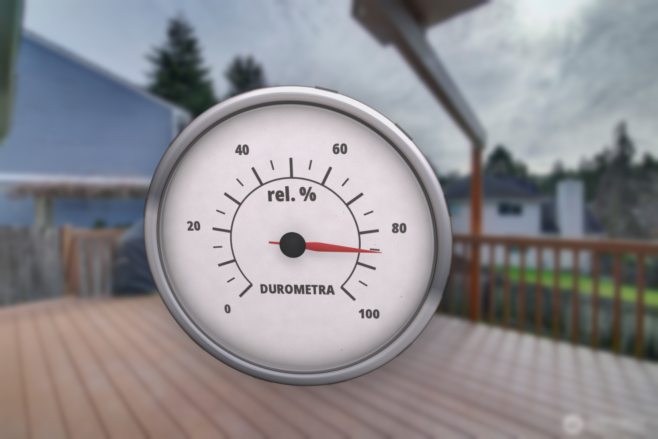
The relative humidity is 85,%
